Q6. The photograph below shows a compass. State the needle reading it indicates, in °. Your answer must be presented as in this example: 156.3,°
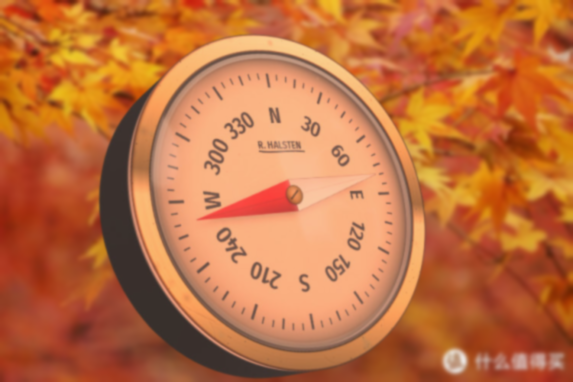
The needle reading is 260,°
